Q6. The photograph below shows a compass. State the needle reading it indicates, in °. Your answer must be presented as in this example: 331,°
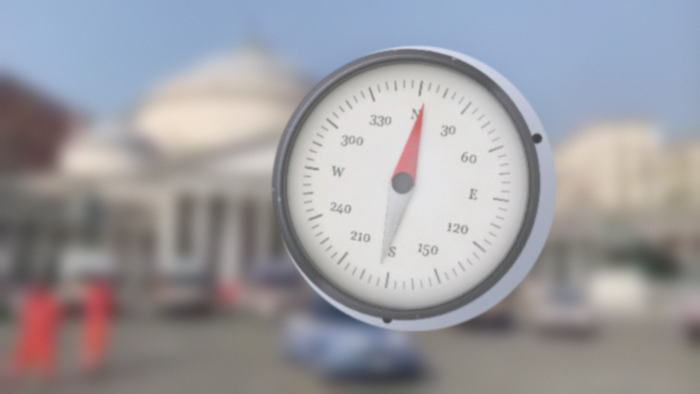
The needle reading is 5,°
